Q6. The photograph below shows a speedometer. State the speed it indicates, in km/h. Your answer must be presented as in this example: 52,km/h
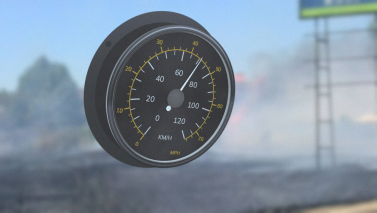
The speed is 70,km/h
